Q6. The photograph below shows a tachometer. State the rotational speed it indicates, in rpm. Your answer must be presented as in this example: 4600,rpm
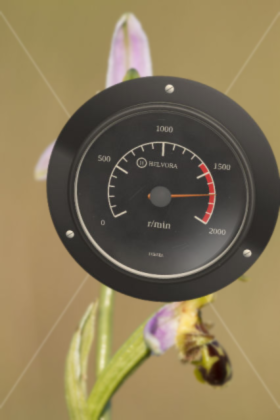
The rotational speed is 1700,rpm
